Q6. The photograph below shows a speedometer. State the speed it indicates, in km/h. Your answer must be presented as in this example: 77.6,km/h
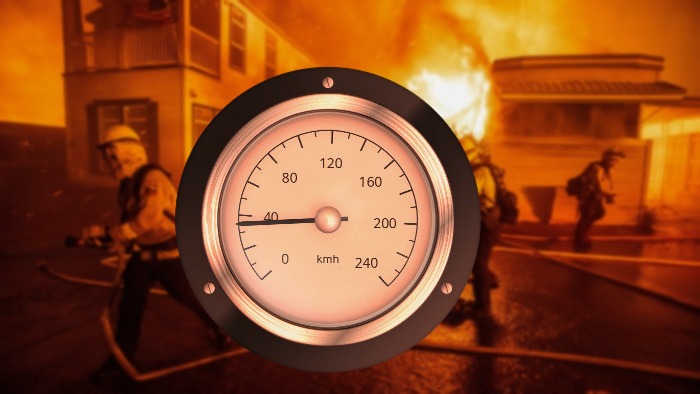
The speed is 35,km/h
